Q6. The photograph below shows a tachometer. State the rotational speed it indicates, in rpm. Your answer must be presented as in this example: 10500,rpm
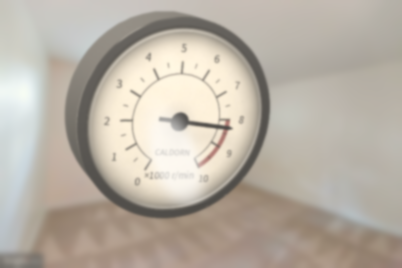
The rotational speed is 8250,rpm
